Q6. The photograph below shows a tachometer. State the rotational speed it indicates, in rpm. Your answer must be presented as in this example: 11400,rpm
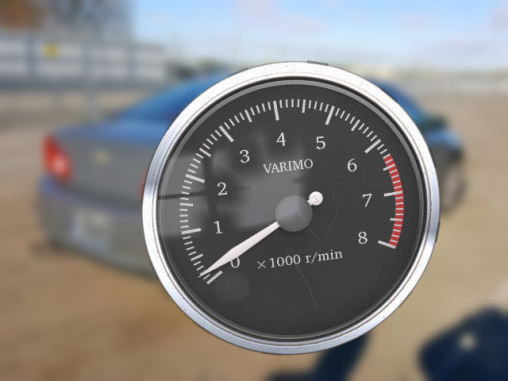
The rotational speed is 200,rpm
